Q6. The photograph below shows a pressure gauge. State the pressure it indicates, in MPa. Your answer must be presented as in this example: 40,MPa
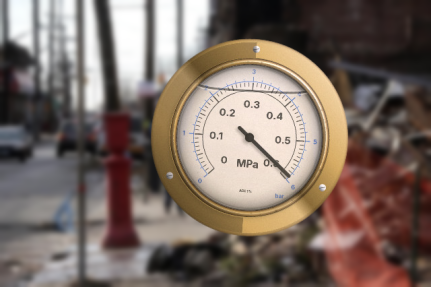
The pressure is 0.59,MPa
